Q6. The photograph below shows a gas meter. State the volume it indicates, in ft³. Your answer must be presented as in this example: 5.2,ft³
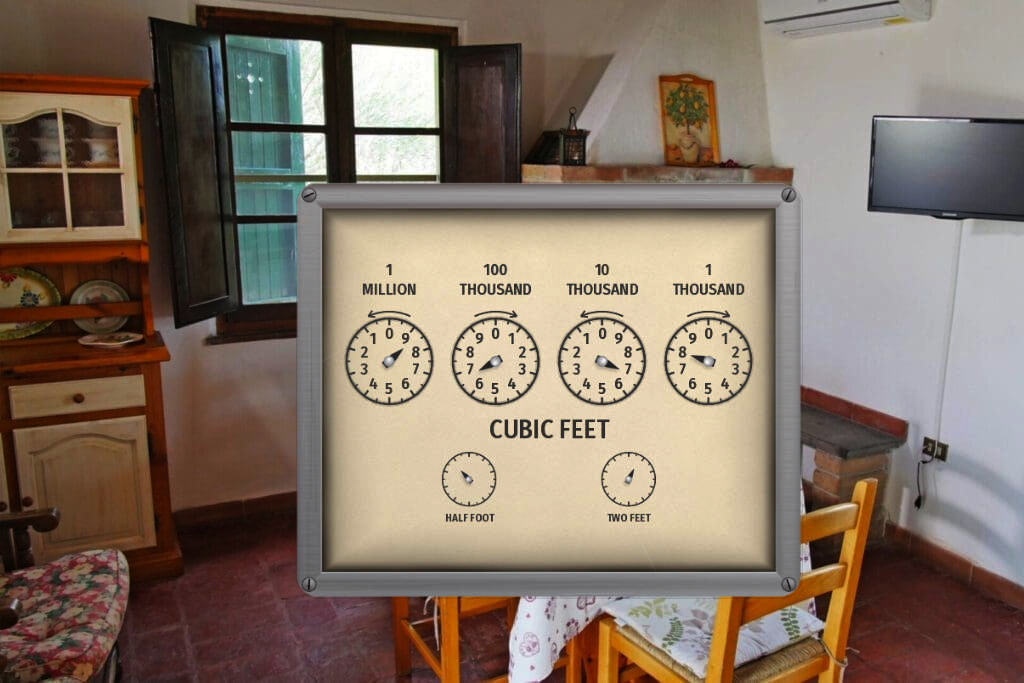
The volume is 866800,ft³
